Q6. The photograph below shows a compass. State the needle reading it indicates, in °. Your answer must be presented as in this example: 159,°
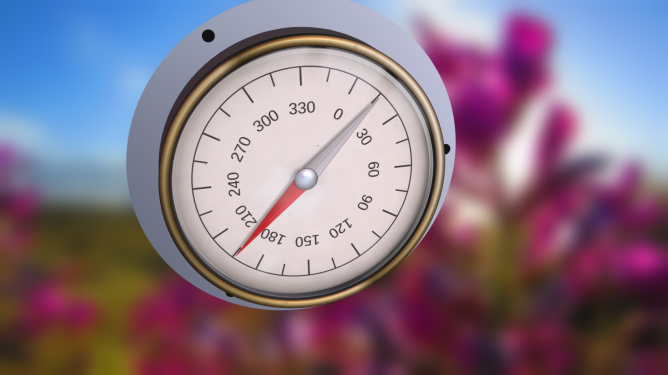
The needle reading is 195,°
